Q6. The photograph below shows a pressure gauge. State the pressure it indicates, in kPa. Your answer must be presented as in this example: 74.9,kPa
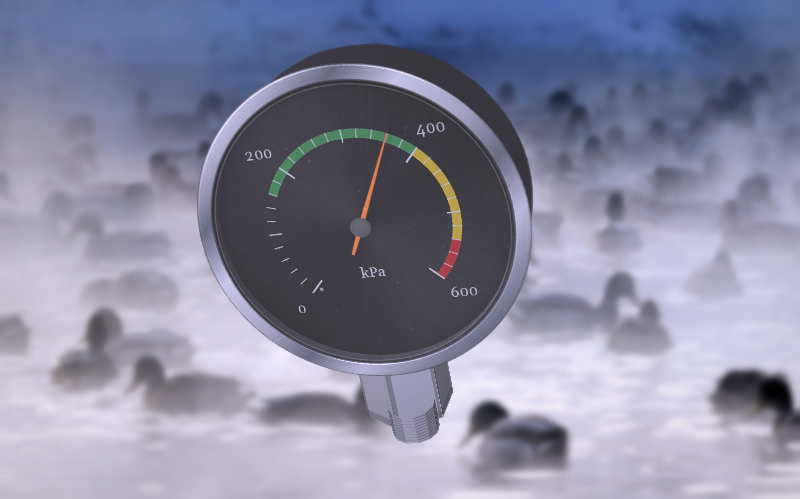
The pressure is 360,kPa
